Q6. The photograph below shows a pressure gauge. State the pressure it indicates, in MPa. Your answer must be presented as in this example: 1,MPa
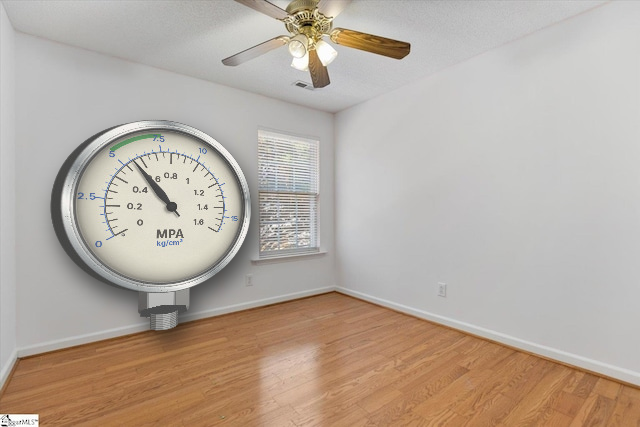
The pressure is 0.55,MPa
